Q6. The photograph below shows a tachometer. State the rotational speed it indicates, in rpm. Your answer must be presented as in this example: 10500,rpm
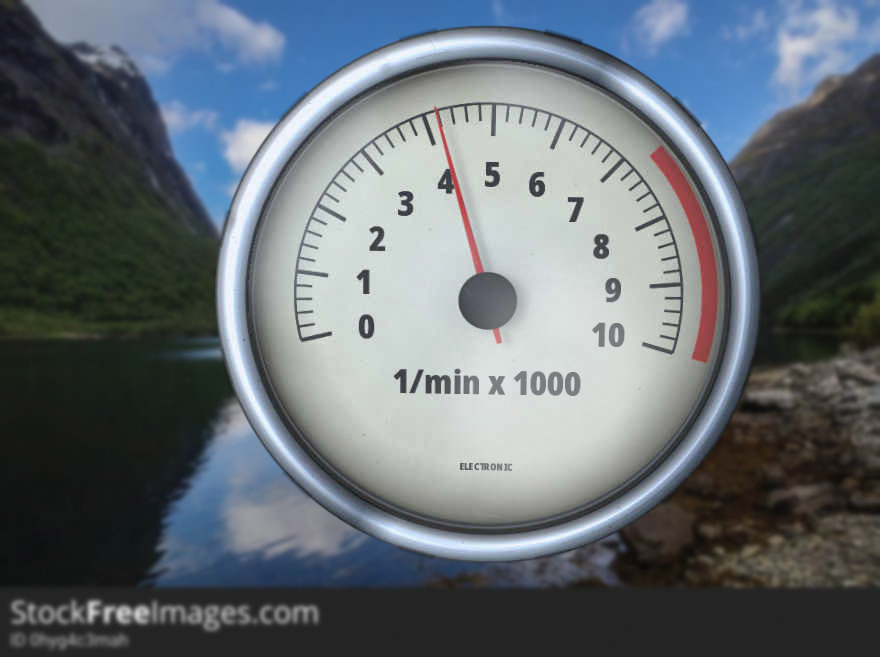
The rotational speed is 4200,rpm
